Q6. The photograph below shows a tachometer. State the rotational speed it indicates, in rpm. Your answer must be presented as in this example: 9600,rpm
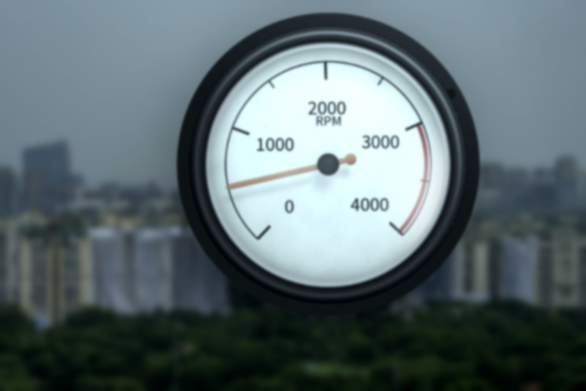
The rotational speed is 500,rpm
